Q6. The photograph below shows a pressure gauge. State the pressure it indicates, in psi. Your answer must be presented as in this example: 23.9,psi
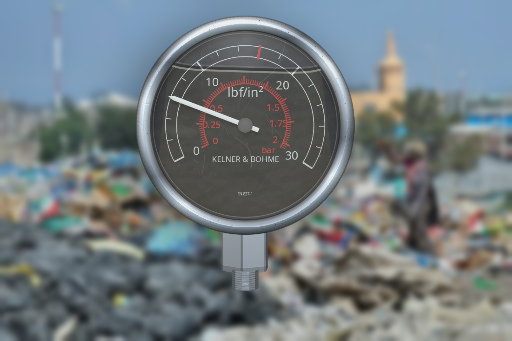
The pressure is 6,psi
